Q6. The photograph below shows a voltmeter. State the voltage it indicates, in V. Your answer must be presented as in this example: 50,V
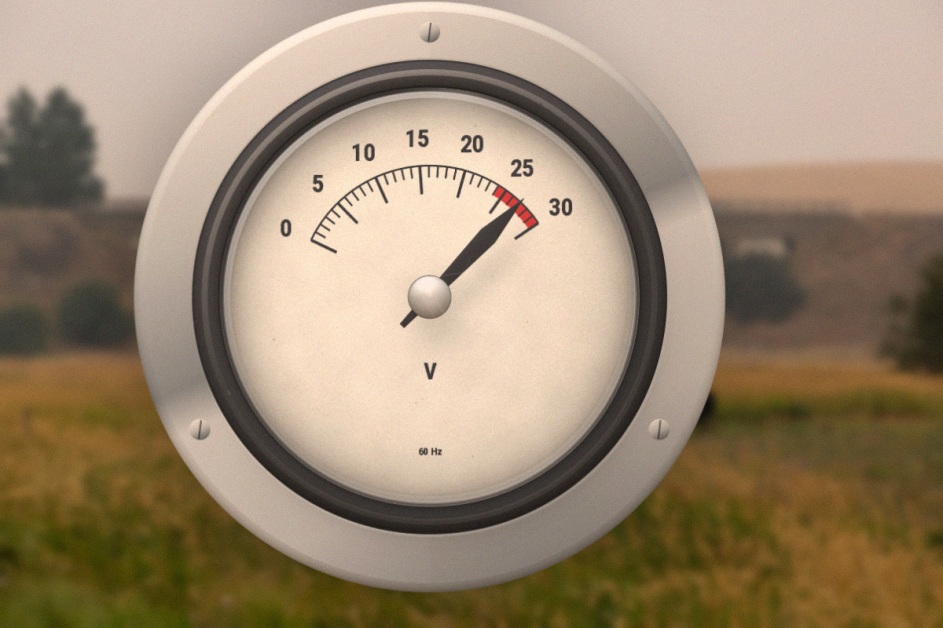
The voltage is 27,V
